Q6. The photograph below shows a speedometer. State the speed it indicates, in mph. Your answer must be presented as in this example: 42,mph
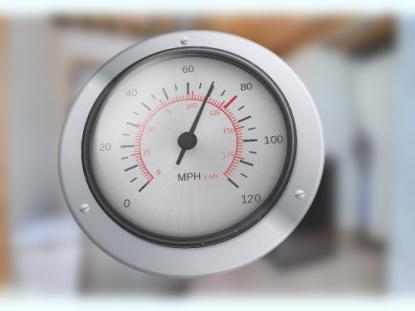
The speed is 70,mph
